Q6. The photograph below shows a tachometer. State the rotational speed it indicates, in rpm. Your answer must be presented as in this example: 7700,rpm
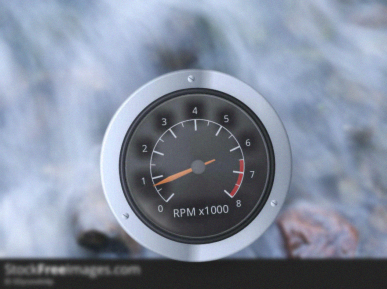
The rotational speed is 750,rpm
